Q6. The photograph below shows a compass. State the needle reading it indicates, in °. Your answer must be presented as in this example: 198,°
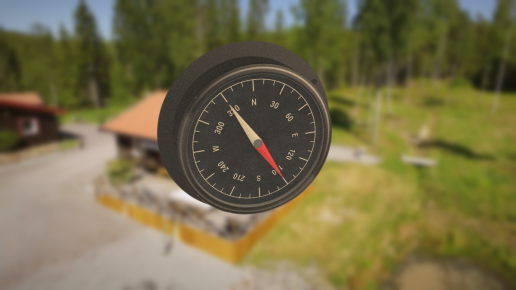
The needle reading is 150,°
